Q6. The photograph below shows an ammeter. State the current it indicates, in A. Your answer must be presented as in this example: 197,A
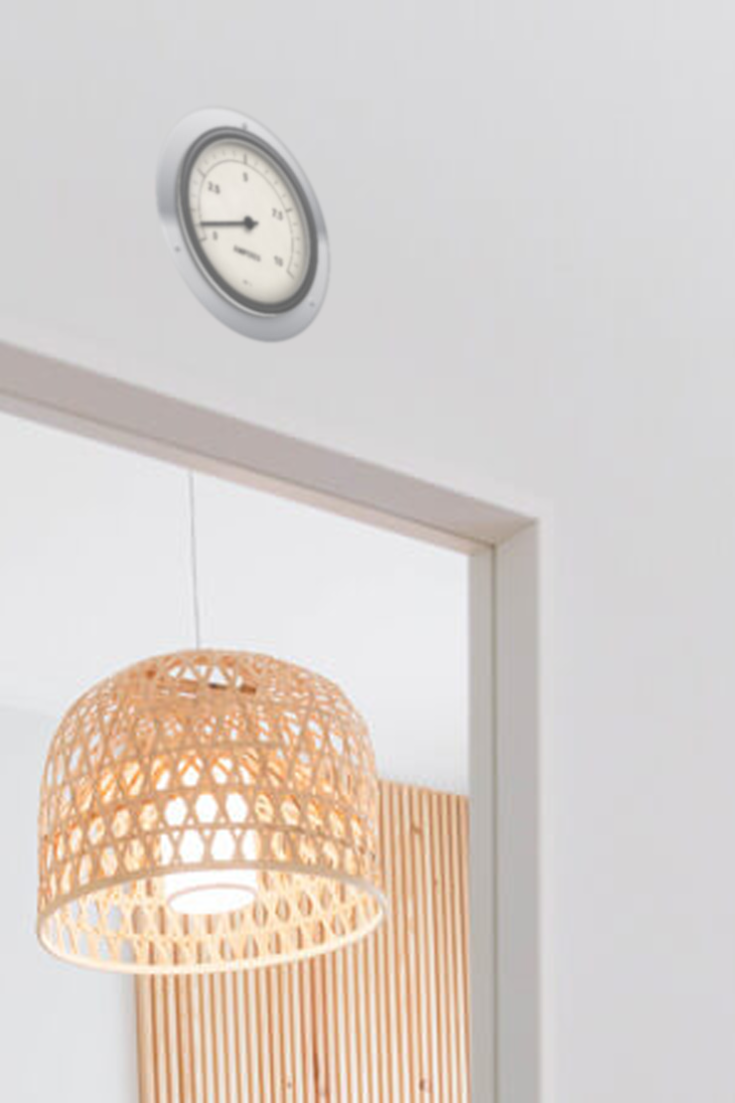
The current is 0.5,A
